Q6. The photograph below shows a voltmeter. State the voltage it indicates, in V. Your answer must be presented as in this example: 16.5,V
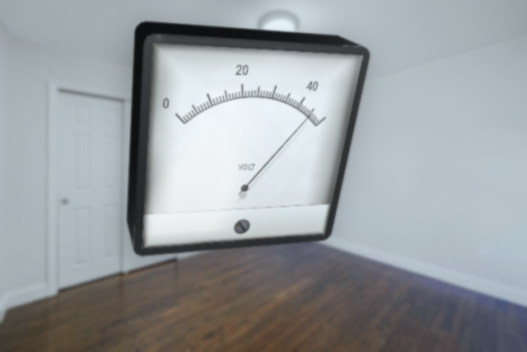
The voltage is 45,V
